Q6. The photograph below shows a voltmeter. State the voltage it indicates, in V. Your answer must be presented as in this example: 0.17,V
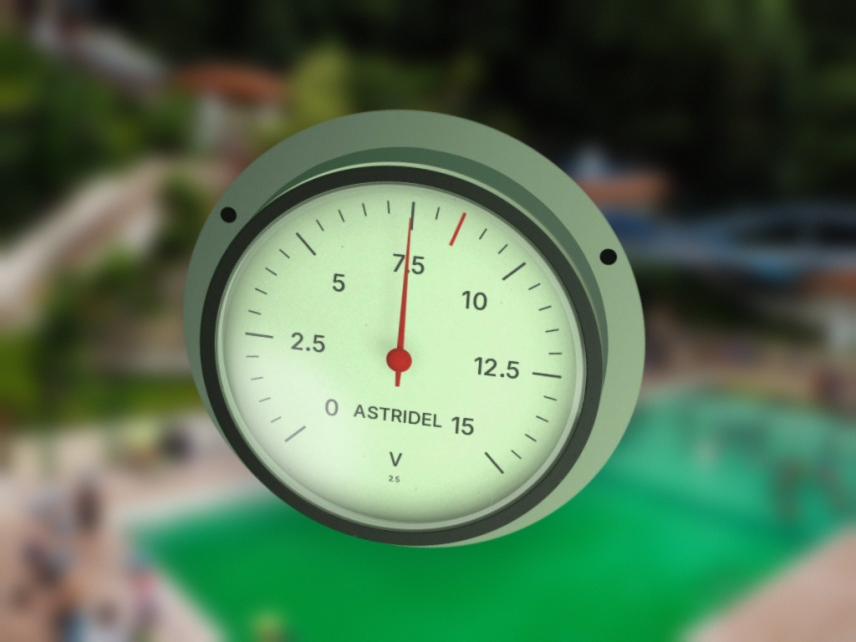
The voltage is 7.5,V
